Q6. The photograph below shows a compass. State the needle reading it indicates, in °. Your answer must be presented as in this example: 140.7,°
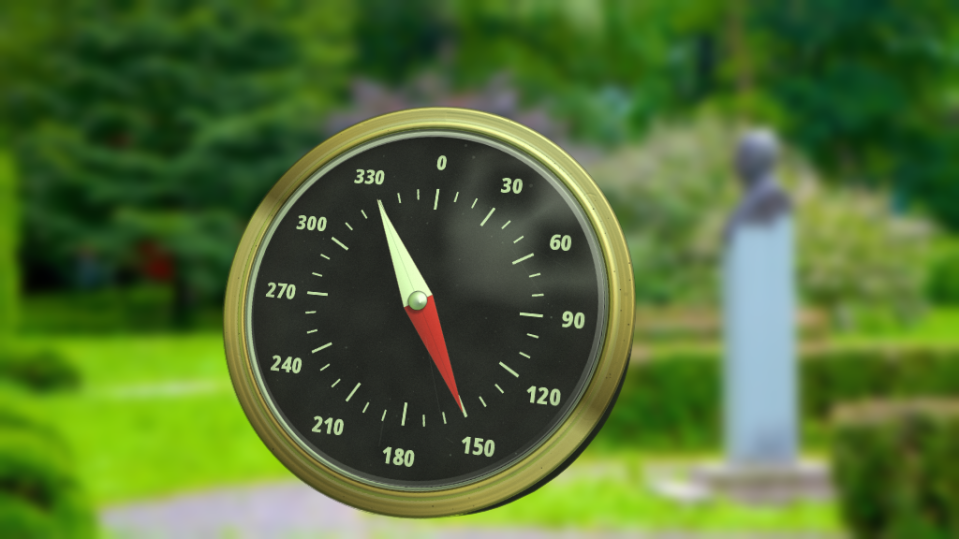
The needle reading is 150,°
